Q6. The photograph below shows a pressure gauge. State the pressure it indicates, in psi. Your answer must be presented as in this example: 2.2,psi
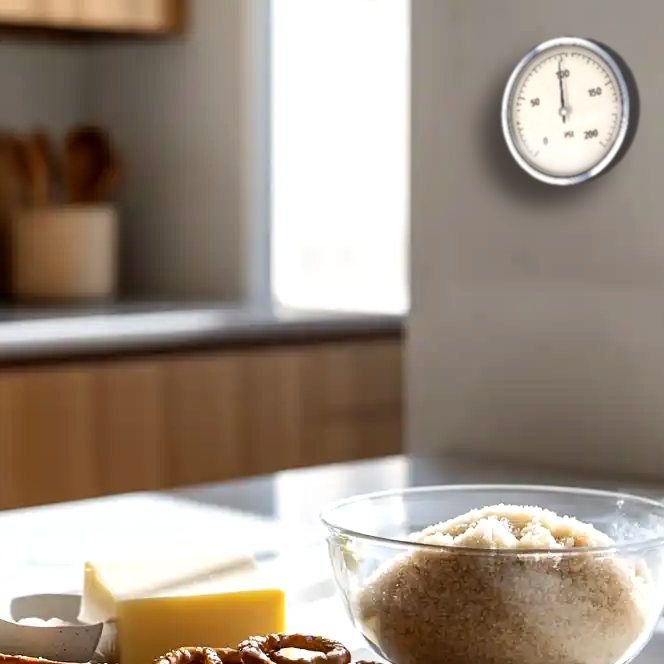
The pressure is 100,psi
